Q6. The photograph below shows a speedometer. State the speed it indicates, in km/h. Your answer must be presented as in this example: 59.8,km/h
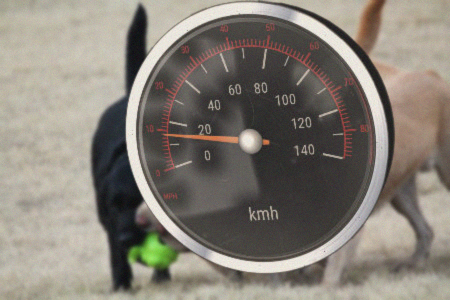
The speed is 15,km/h
